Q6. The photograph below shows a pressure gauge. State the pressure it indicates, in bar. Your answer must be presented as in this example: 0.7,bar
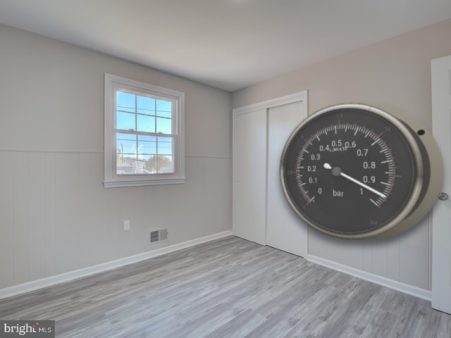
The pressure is 0.95,bar
